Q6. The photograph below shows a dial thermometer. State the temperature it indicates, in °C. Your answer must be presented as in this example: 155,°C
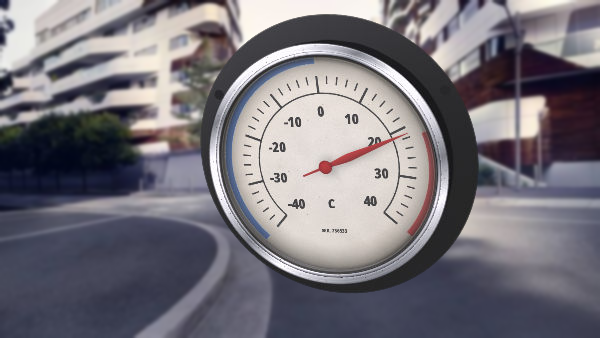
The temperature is 21,°C
